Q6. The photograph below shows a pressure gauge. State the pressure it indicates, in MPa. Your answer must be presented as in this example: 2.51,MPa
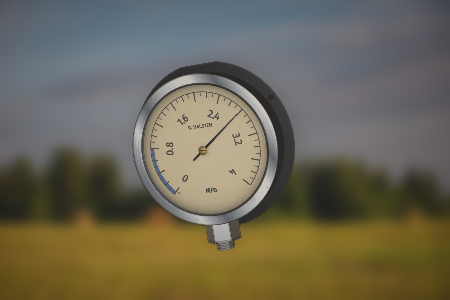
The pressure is 2.8,MPa
